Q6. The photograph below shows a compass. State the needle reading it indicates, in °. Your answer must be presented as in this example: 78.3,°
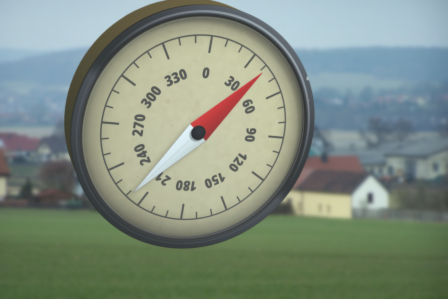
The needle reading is 40,°
